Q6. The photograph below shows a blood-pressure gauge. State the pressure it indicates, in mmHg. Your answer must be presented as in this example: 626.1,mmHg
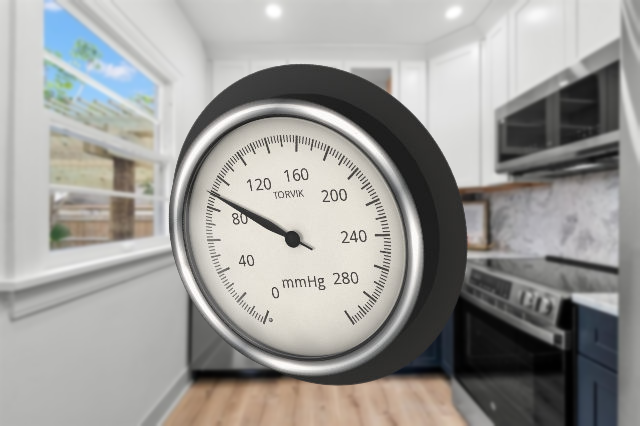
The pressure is 90,mmHg
